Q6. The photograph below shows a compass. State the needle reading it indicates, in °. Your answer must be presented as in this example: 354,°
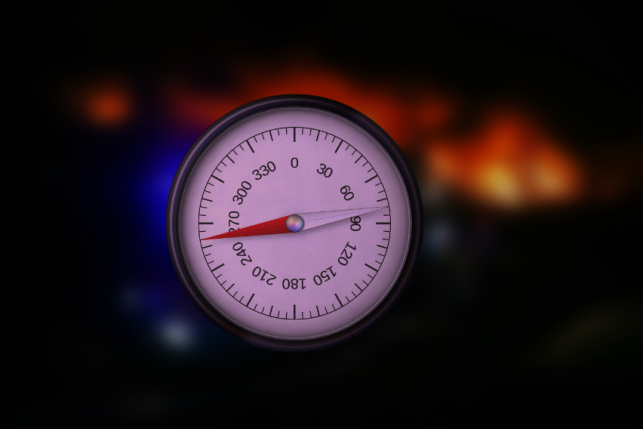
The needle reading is 260,°
